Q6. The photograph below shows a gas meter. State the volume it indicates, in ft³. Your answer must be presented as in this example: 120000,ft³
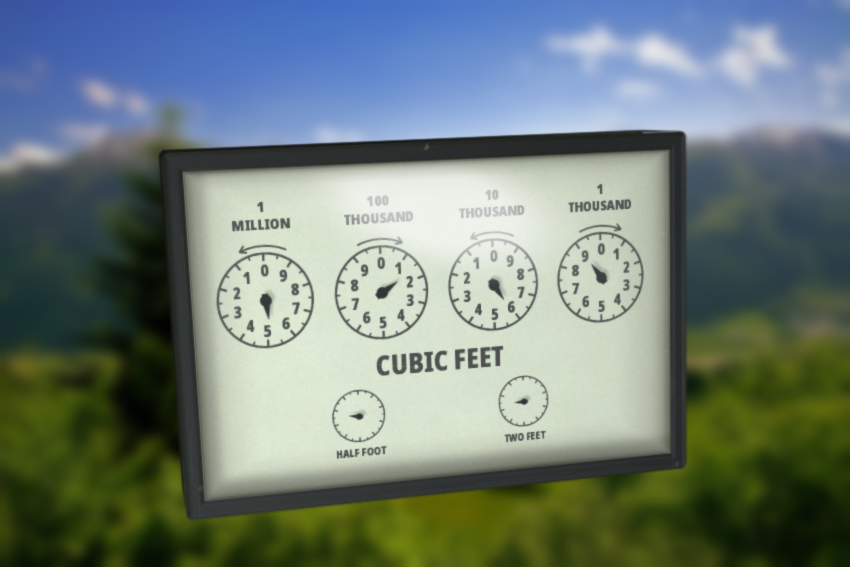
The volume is 515900,ft³
